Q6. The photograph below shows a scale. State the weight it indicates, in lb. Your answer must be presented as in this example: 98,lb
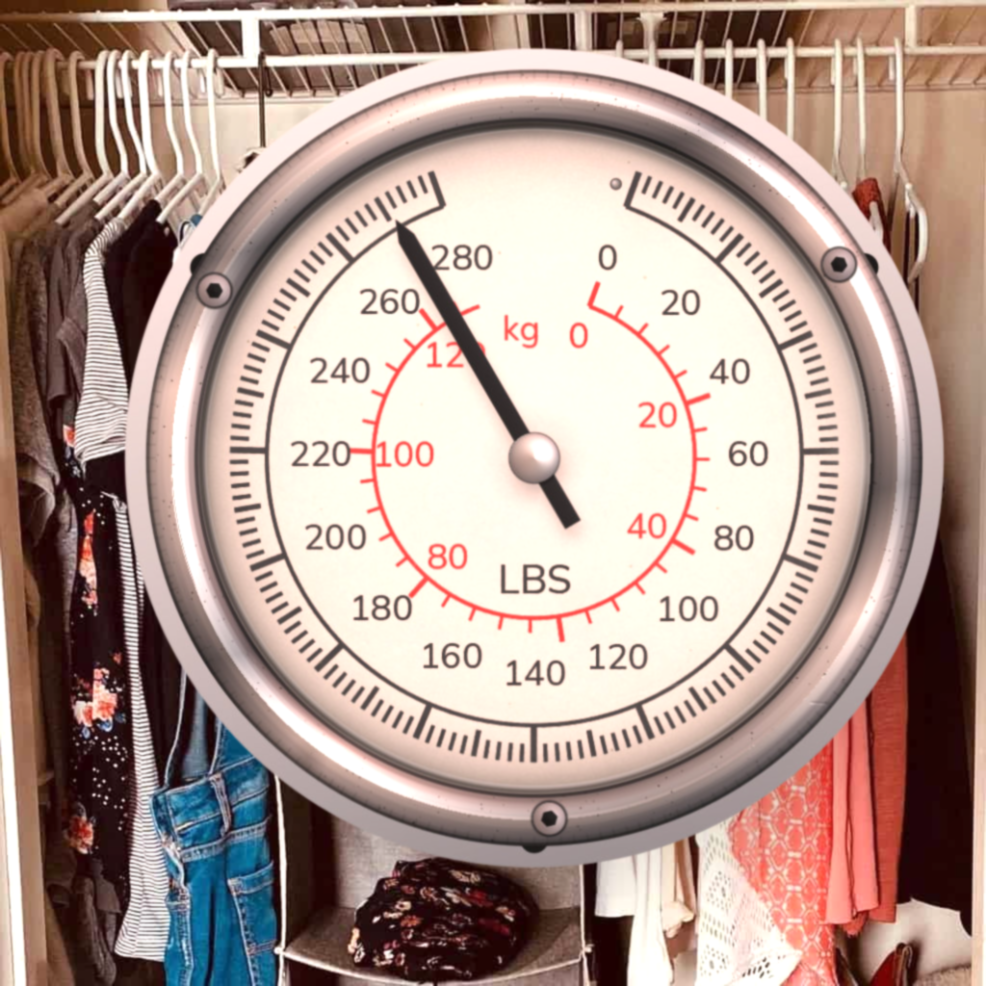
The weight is 271,lb
